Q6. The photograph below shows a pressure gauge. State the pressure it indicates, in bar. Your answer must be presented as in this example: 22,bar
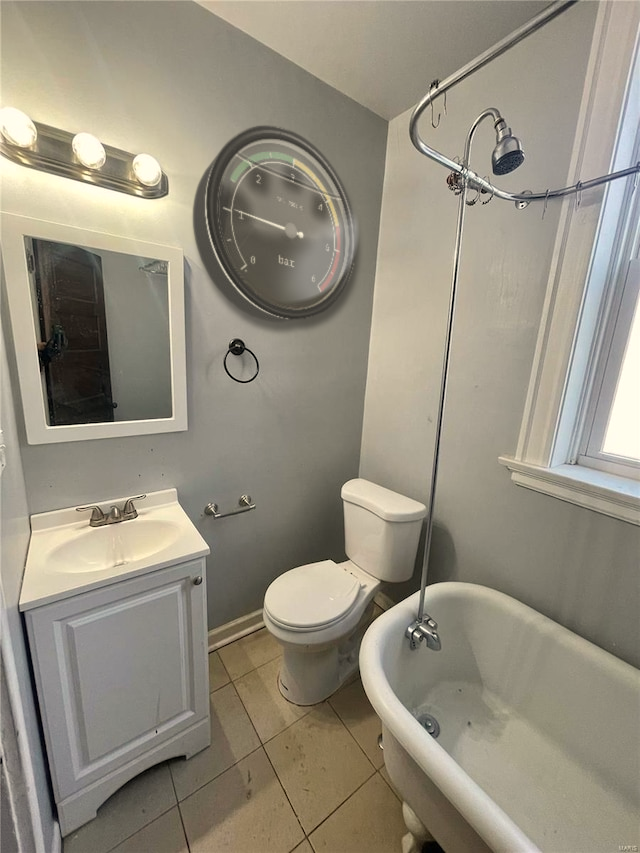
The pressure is 1,bar
